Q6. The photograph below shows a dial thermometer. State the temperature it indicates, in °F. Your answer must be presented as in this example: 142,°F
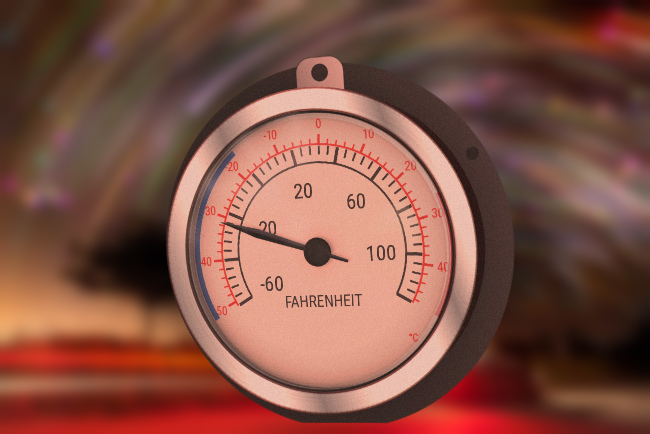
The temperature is -24,°F
